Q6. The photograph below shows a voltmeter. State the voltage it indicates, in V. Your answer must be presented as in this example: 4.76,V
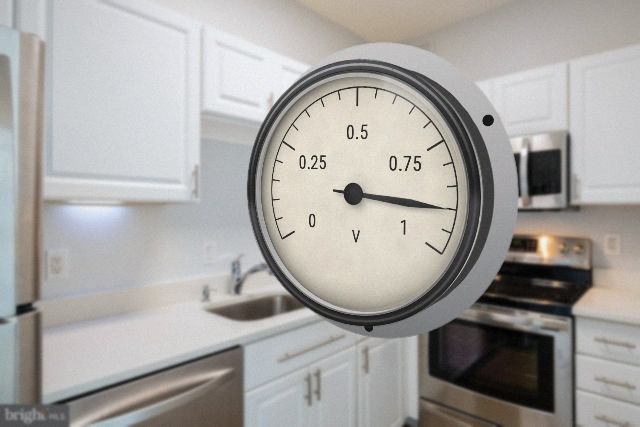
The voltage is 0.9,V
